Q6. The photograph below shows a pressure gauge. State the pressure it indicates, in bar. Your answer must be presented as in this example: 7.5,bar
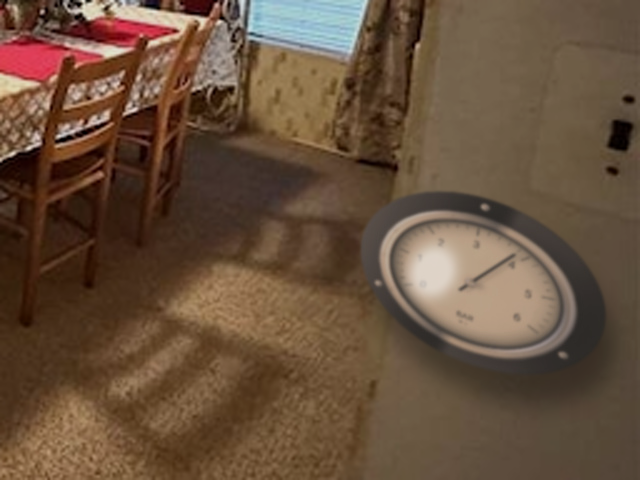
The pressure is 3.8,bar
